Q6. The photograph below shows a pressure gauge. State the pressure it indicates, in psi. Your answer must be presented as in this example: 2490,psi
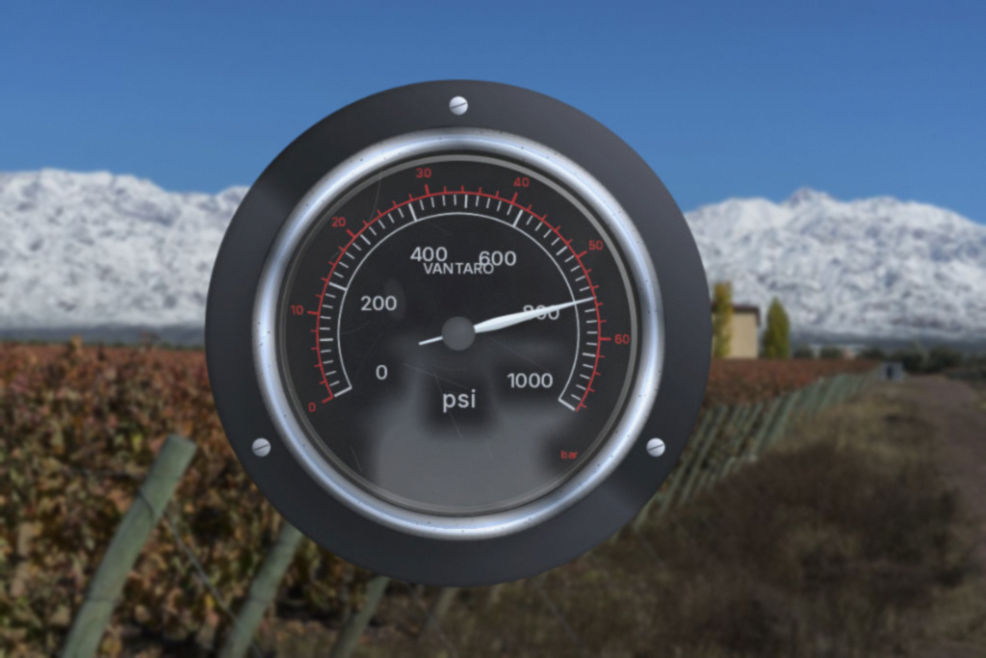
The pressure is 800,psi
